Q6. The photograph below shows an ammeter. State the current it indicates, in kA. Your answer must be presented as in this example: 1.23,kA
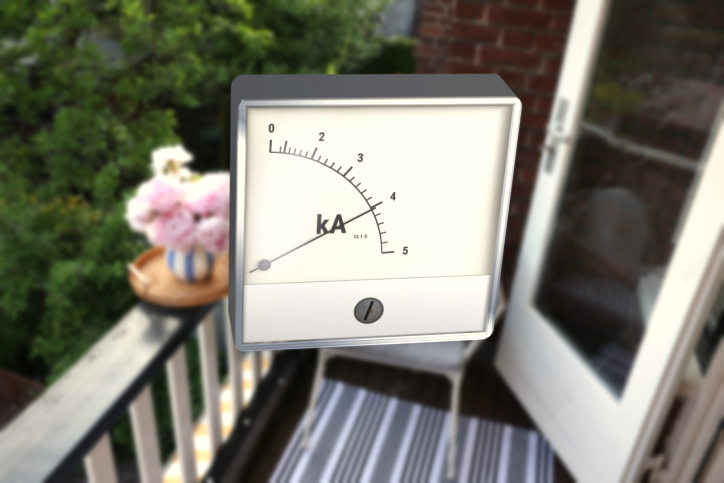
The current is 4,kA
